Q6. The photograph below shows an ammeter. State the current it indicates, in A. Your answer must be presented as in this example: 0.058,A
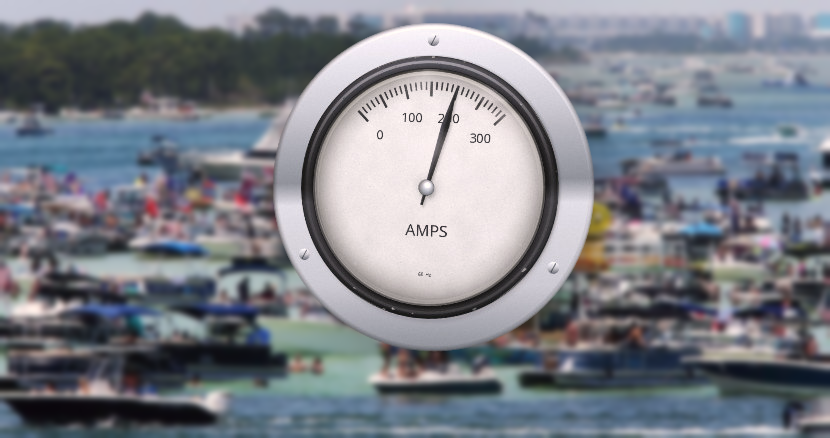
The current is 200,A
